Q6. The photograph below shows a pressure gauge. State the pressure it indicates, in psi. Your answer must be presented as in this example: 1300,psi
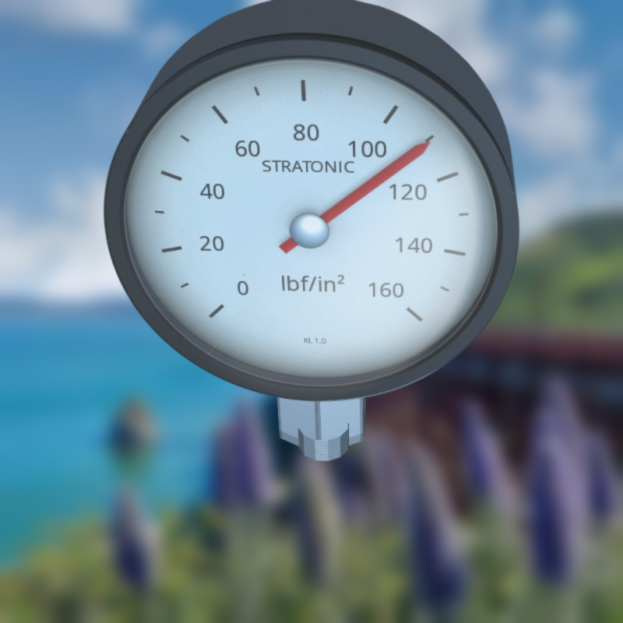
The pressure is 110,psi
